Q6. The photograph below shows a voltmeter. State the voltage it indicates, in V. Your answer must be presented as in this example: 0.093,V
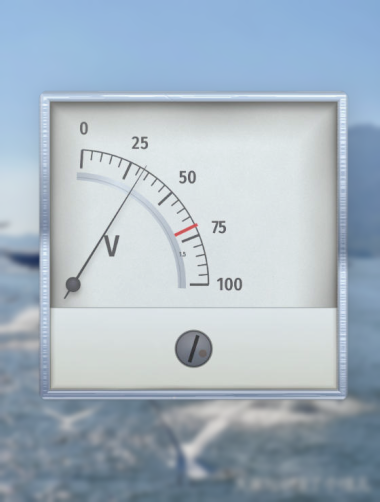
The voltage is 32.5,V
